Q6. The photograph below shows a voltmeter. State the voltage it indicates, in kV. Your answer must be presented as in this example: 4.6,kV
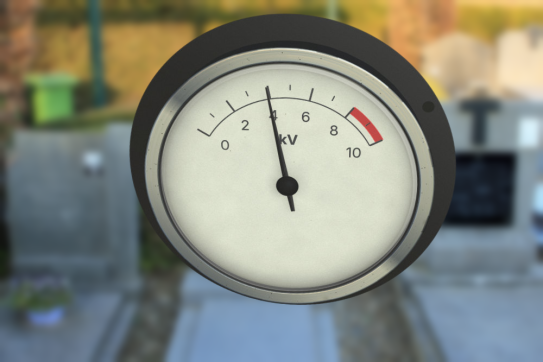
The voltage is 4,kV
